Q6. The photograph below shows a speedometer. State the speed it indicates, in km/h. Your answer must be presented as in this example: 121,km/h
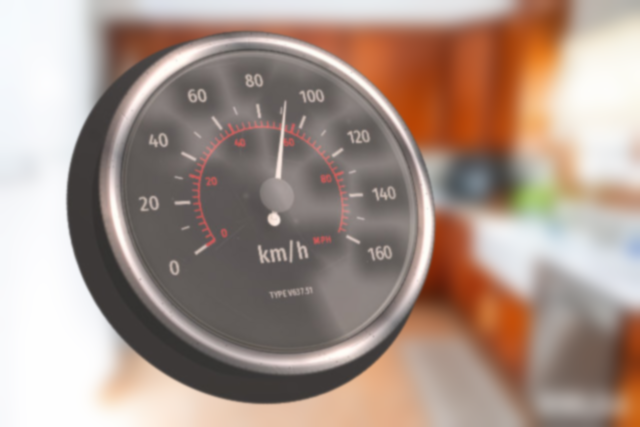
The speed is 90,km/h
